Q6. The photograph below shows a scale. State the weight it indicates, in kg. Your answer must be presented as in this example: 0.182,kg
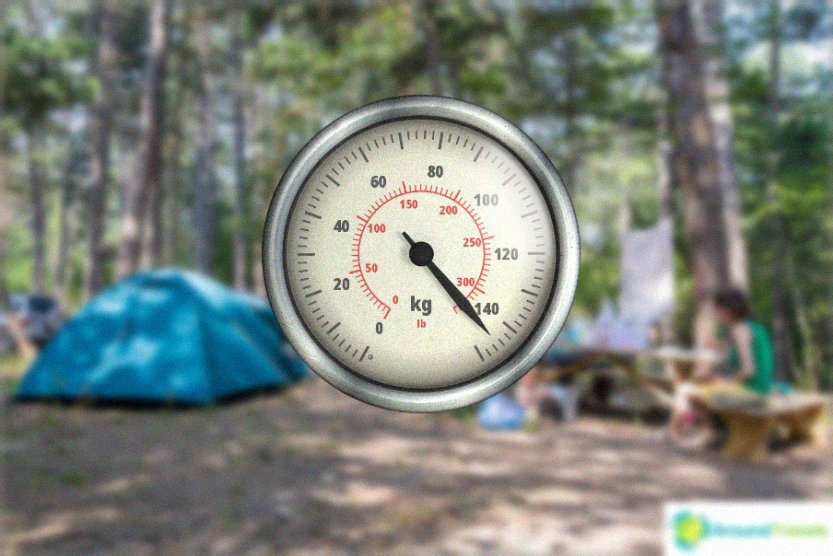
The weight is 145,kg
